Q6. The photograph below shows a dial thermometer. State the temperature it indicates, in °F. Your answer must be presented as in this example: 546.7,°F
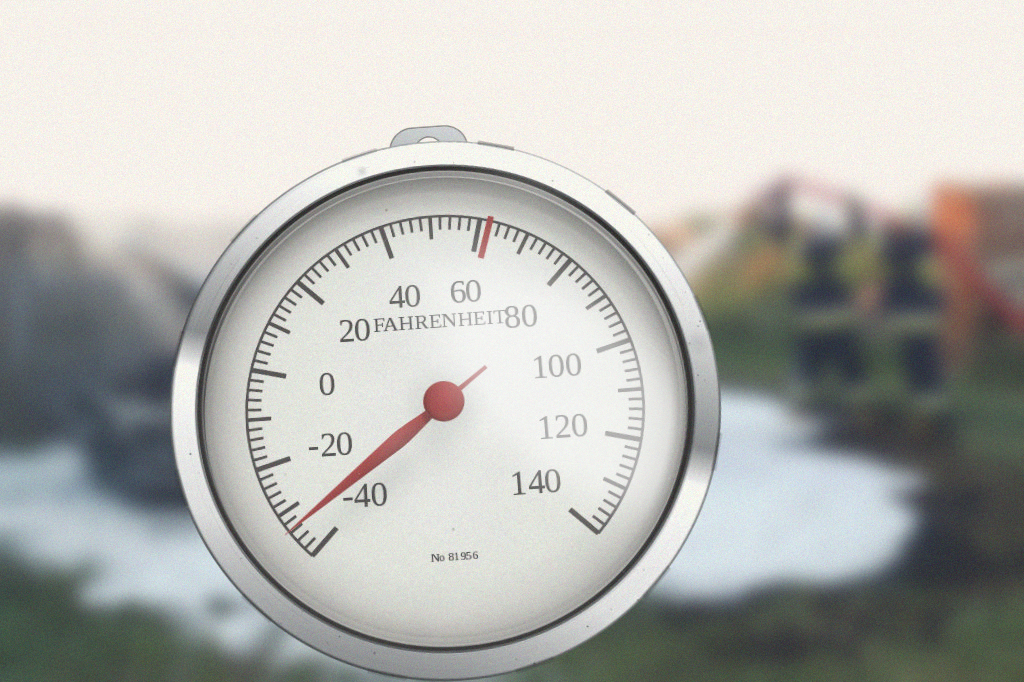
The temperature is -34,°F
